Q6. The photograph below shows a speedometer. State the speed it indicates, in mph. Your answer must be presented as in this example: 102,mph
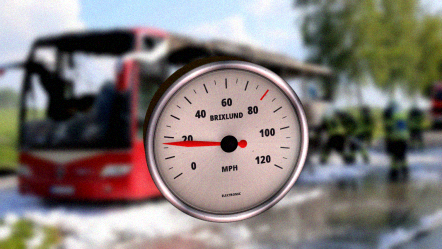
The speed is 17.5,mph
